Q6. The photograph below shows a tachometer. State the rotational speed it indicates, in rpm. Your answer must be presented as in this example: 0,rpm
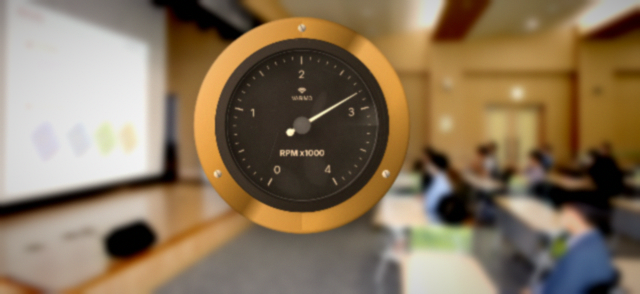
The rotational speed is 2800,rpm
